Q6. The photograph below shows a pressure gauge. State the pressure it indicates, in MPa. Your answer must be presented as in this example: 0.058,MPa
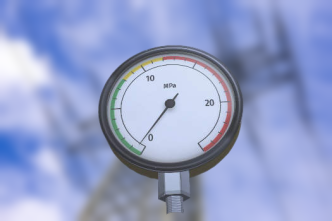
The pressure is 0.5,MPa
